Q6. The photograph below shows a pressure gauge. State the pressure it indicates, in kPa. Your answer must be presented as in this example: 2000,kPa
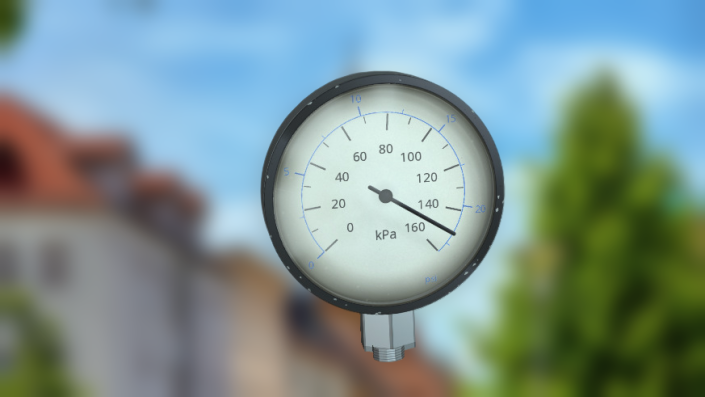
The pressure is 150,kPa
